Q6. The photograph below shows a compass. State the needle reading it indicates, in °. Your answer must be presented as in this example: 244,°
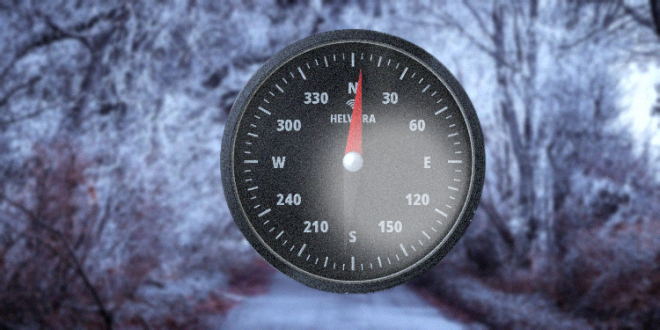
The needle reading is 5,°
